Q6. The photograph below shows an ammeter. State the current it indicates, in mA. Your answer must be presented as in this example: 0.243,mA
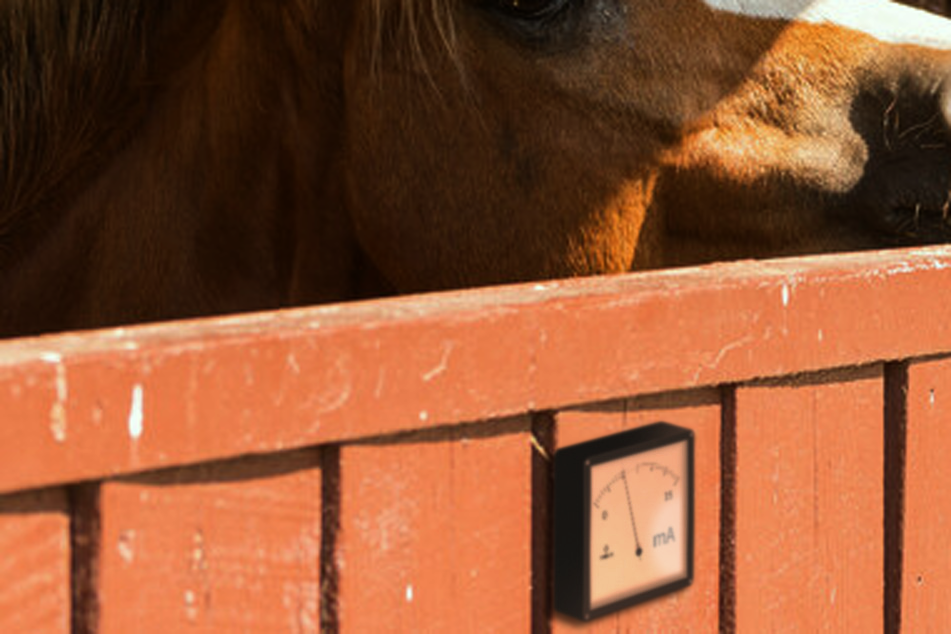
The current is 5,mA
